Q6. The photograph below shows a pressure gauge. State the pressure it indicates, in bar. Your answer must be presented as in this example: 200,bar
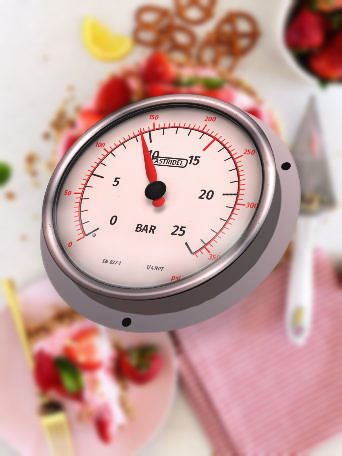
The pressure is 9.5,bar
